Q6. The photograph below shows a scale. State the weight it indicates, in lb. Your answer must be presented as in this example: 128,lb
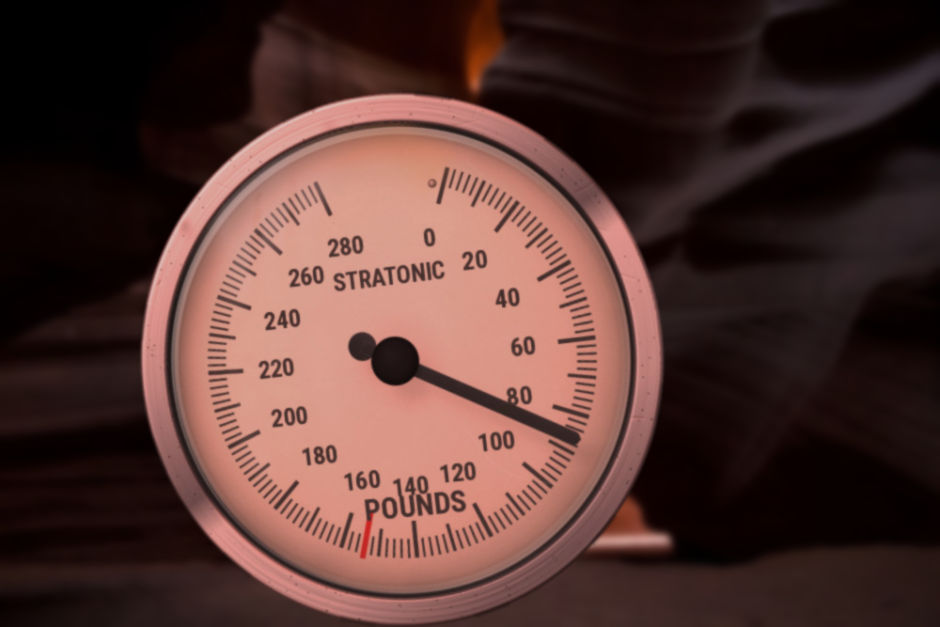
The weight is 86,lb
